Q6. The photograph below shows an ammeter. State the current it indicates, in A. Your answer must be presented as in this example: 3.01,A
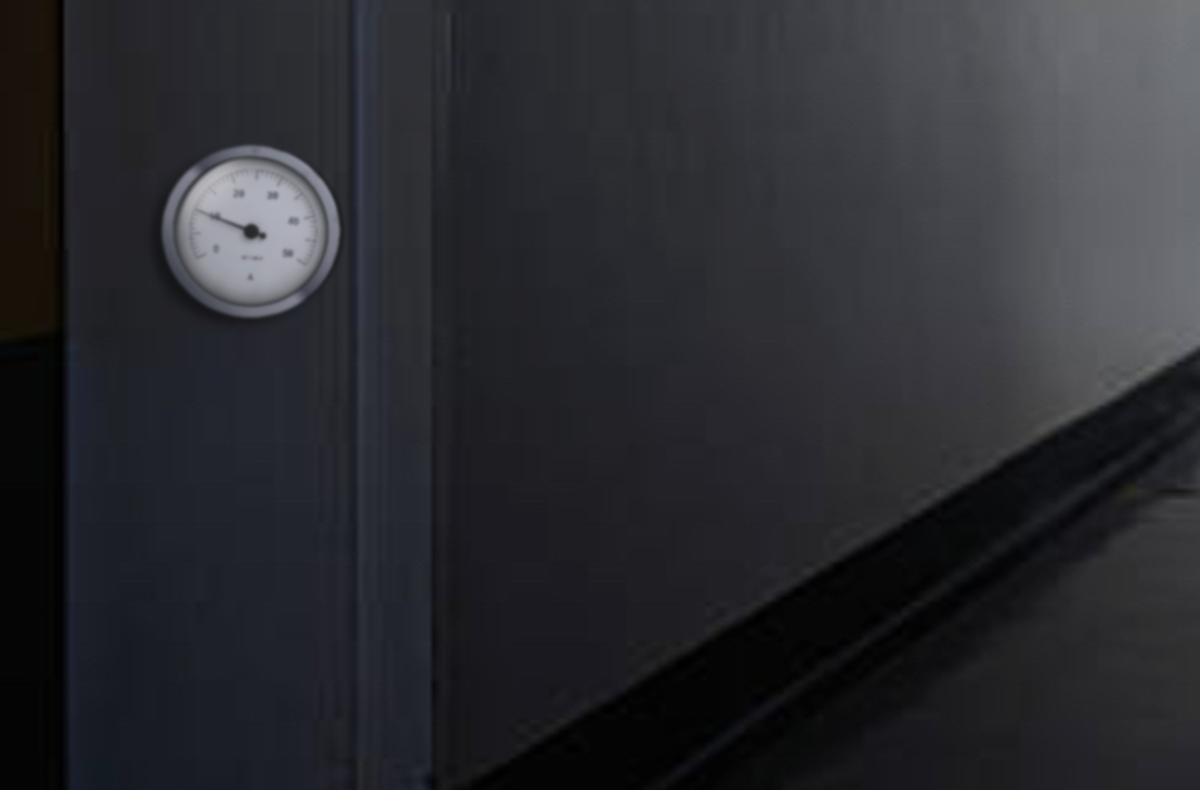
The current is 10,A
